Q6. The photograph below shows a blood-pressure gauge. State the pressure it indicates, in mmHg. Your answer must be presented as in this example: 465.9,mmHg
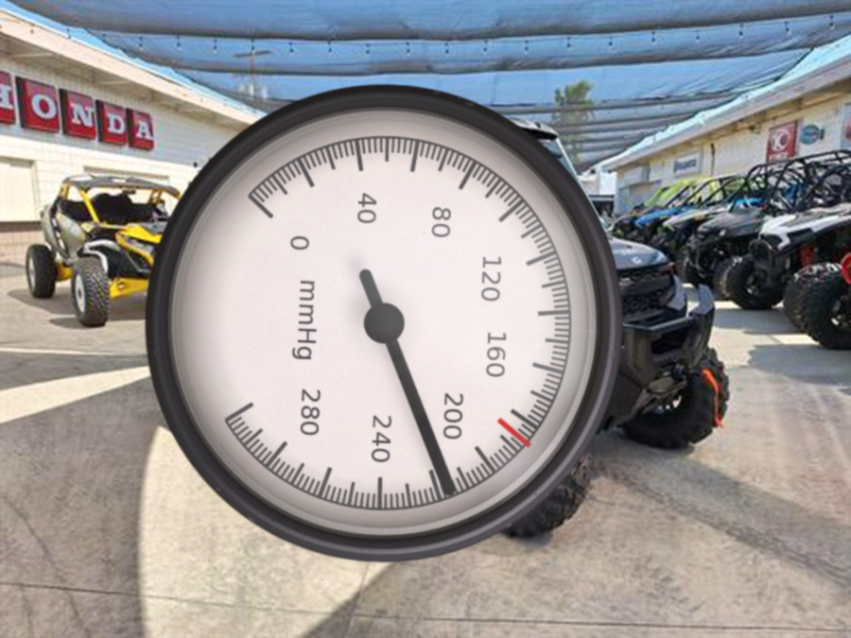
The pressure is 216,mmHg
